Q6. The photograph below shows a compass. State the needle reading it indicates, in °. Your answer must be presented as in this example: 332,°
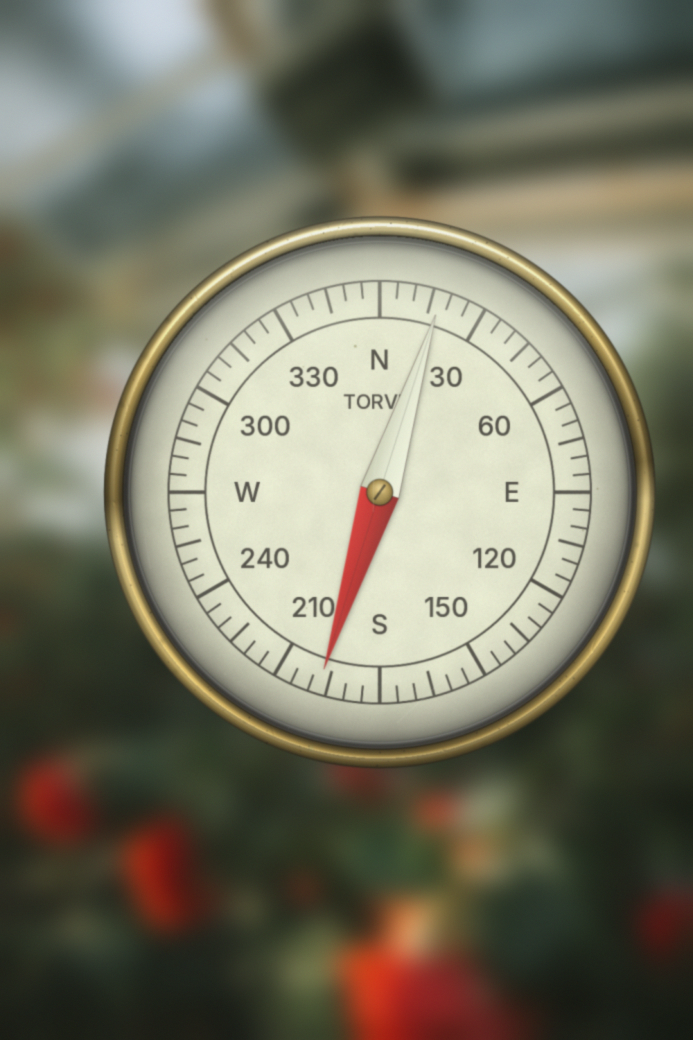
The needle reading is 197.5,°
